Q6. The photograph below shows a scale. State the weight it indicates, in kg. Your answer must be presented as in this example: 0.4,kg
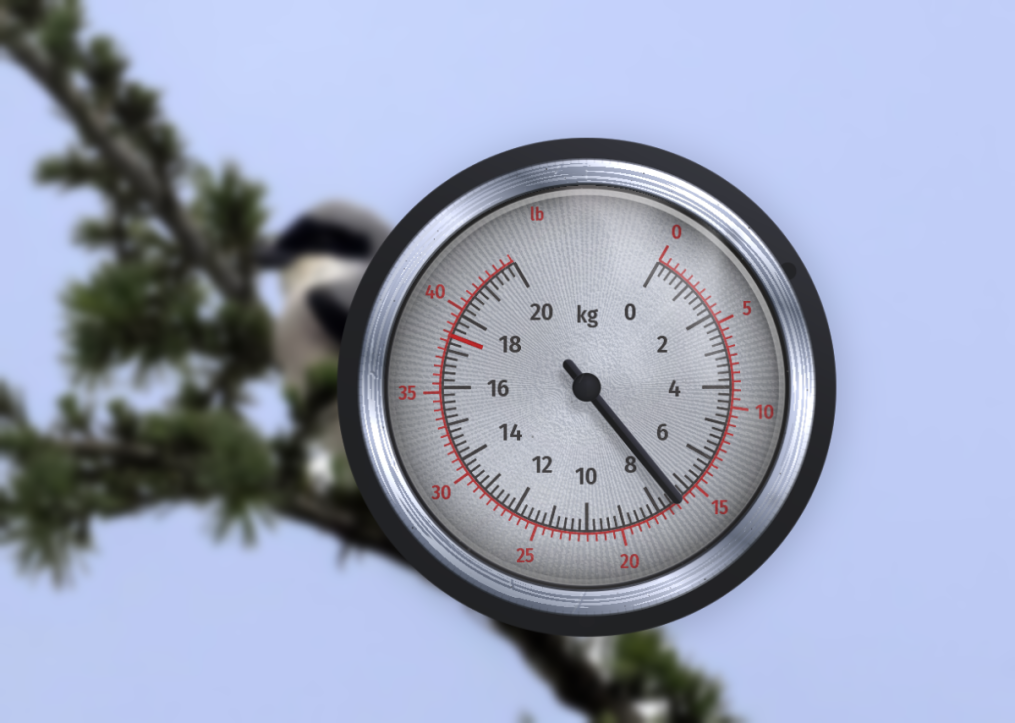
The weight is 7.4,kg
